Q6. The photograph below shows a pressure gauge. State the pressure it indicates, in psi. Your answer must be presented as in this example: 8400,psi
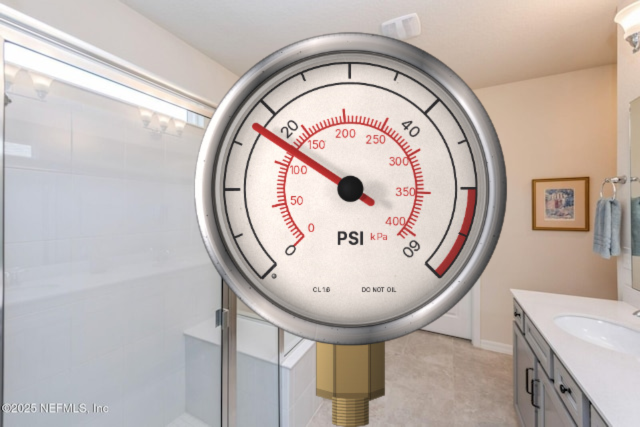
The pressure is 17.5,psi
